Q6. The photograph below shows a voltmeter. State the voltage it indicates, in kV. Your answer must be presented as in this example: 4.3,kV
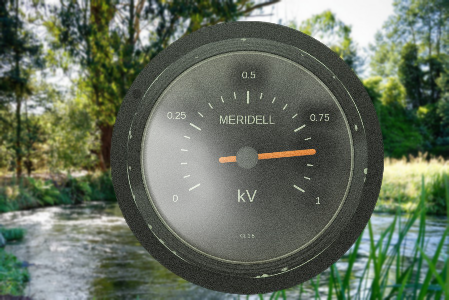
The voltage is 0.85,kV
